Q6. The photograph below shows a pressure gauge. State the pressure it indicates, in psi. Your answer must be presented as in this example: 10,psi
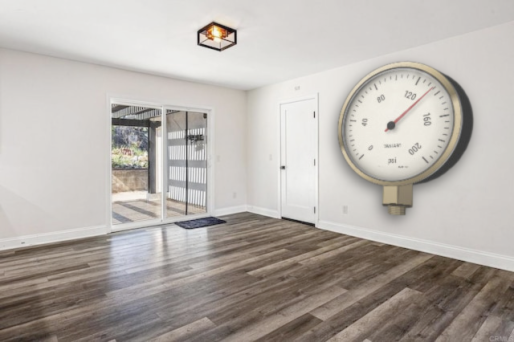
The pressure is 135,psi
